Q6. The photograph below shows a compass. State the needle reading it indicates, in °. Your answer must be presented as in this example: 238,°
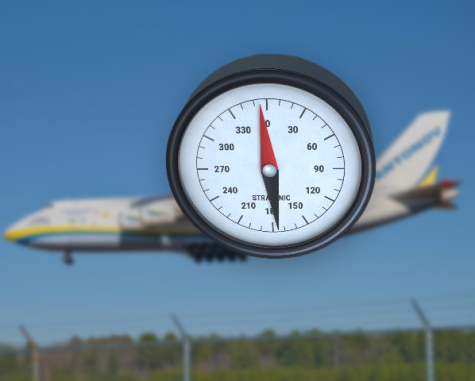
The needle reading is 355,°
